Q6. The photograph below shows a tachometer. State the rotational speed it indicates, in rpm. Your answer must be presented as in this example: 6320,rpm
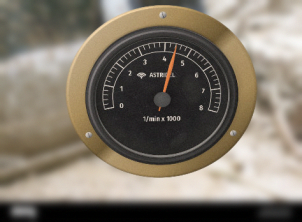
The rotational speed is 4400,rpm
